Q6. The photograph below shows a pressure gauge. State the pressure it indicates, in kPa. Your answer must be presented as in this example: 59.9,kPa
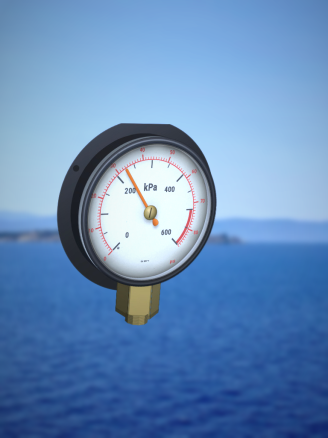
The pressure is 225,kPa
